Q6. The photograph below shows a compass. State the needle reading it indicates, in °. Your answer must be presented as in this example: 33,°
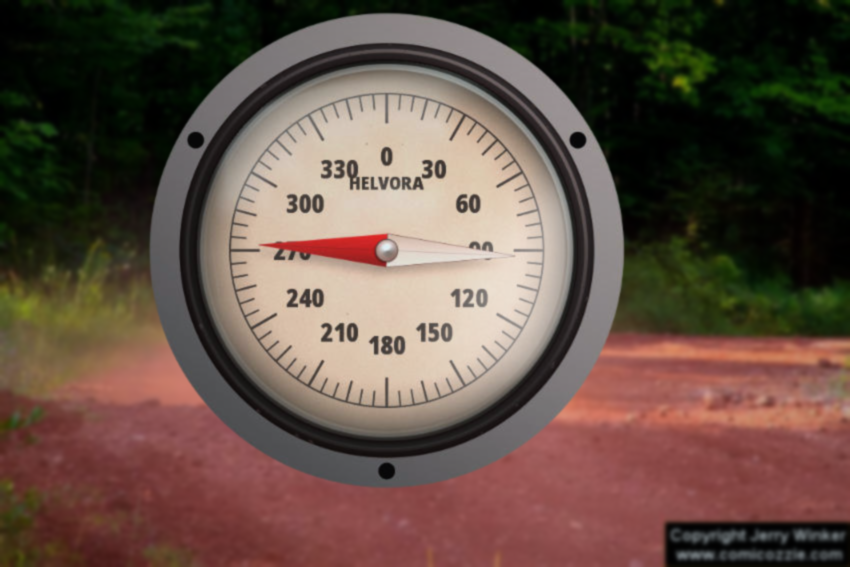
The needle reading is 272.5,°
